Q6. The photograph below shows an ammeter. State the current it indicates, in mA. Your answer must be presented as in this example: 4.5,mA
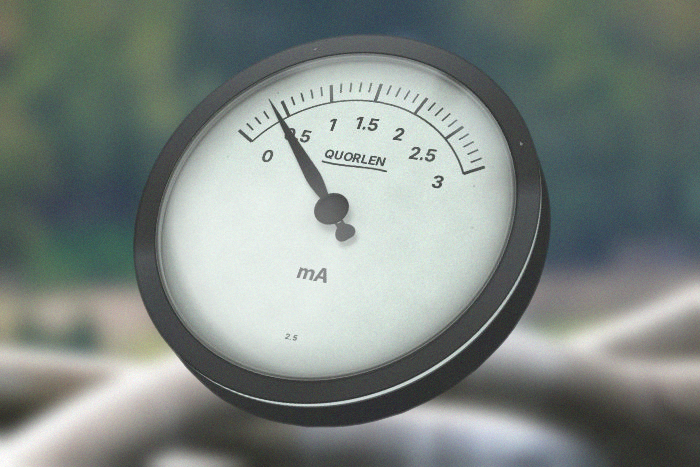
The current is 0.4,mA
